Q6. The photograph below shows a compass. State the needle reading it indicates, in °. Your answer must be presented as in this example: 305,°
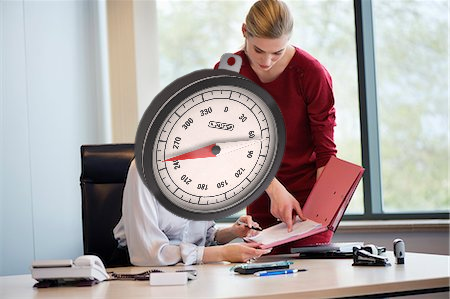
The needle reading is 250,°
